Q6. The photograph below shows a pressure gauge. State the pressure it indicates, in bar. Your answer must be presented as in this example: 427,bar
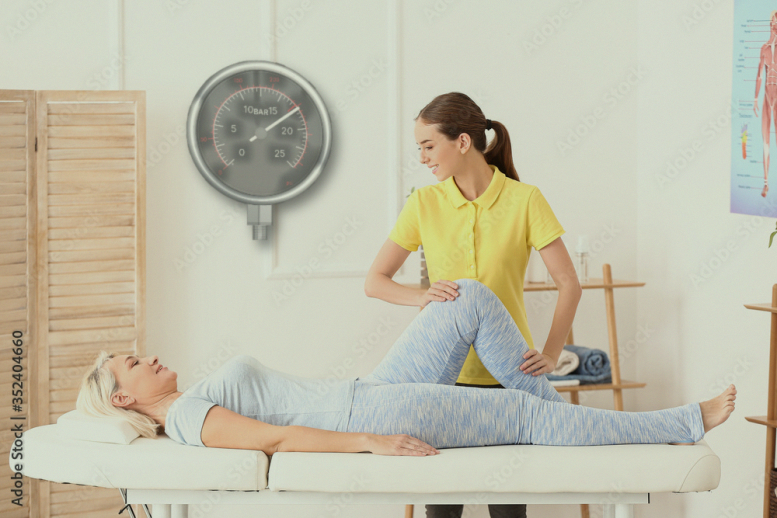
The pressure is 17.5,bar
